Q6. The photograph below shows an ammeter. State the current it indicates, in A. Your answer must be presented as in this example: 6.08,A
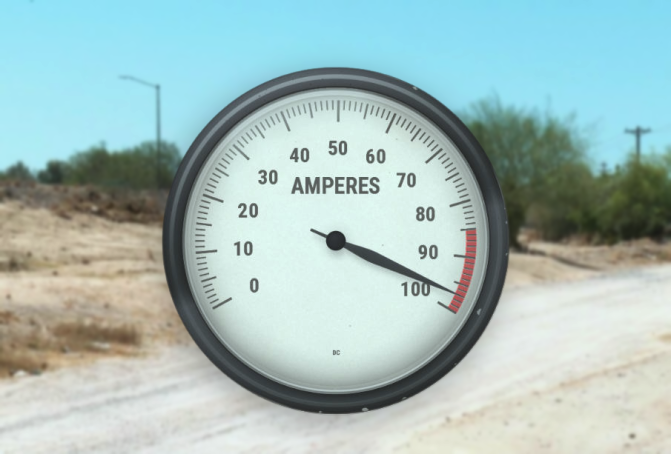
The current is 97,A
